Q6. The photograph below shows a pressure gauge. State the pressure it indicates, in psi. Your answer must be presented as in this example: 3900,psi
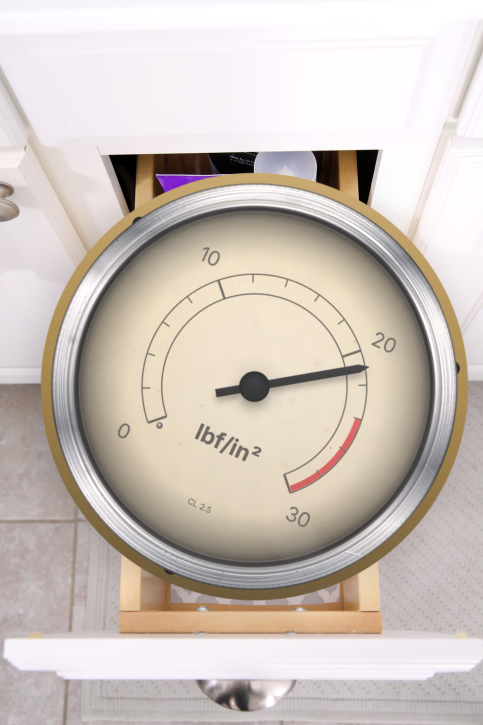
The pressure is 21,psi
